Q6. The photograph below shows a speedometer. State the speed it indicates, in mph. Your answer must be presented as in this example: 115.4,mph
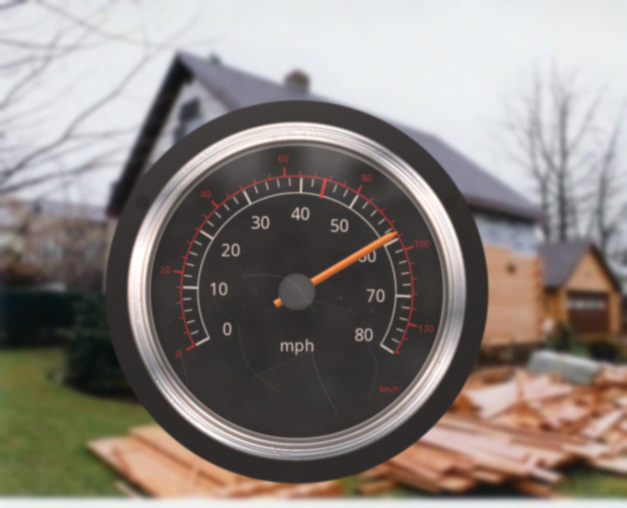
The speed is 59,mph
